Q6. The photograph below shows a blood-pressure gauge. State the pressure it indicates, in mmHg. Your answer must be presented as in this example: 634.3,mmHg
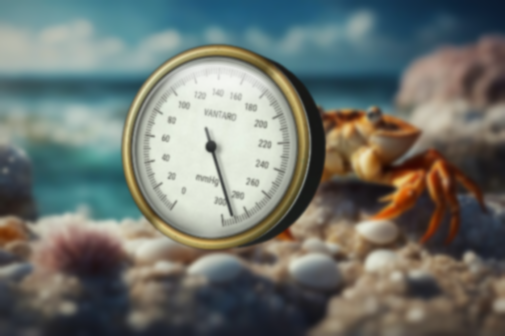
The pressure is 290,mmHg
